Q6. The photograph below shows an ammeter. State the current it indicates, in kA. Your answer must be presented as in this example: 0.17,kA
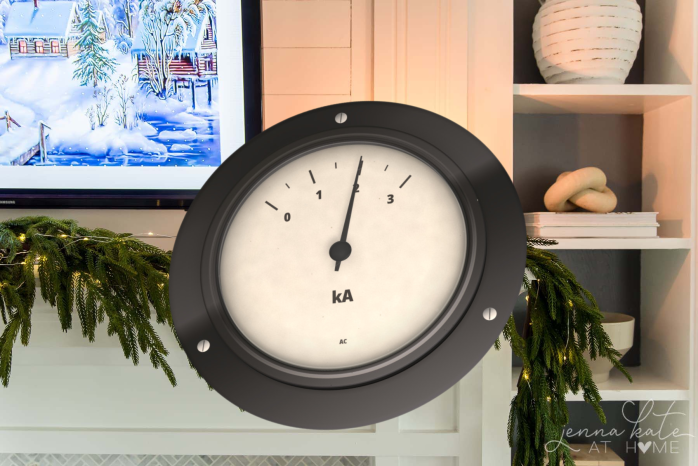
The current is 2,kA
